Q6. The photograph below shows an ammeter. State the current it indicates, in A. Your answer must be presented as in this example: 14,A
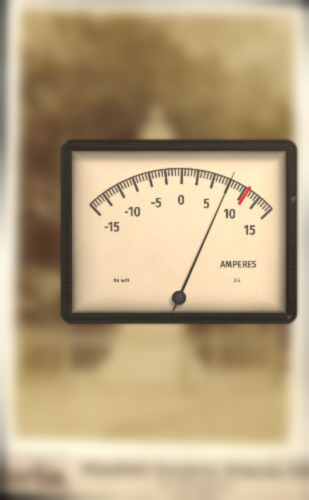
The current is 7.5,A
